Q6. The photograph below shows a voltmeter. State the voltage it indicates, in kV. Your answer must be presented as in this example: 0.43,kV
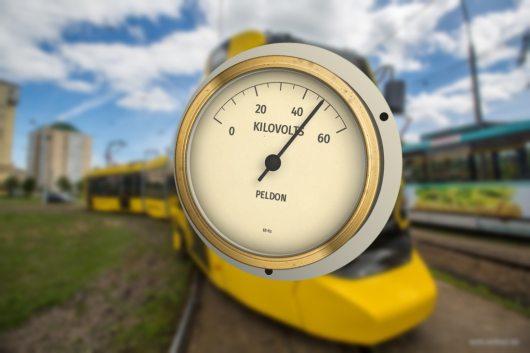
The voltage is 47.5,kV
